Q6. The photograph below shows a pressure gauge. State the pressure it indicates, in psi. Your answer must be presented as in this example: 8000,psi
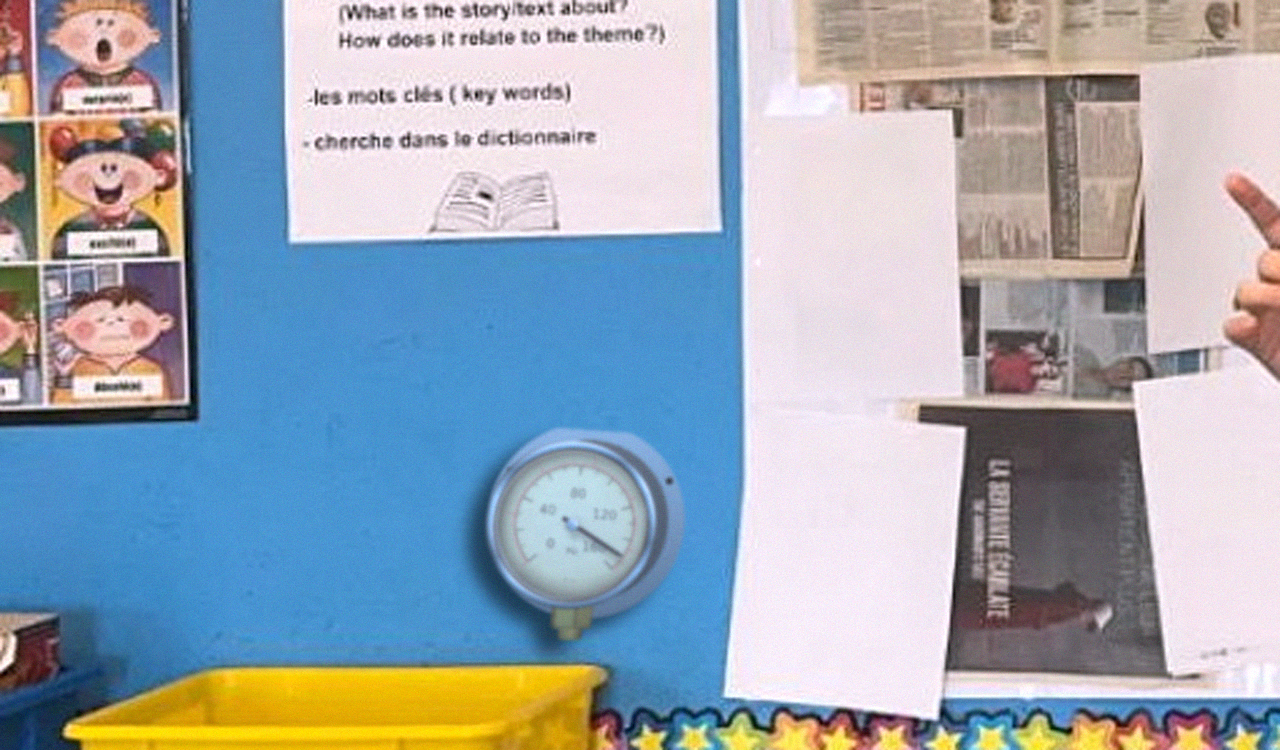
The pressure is 150,psi
